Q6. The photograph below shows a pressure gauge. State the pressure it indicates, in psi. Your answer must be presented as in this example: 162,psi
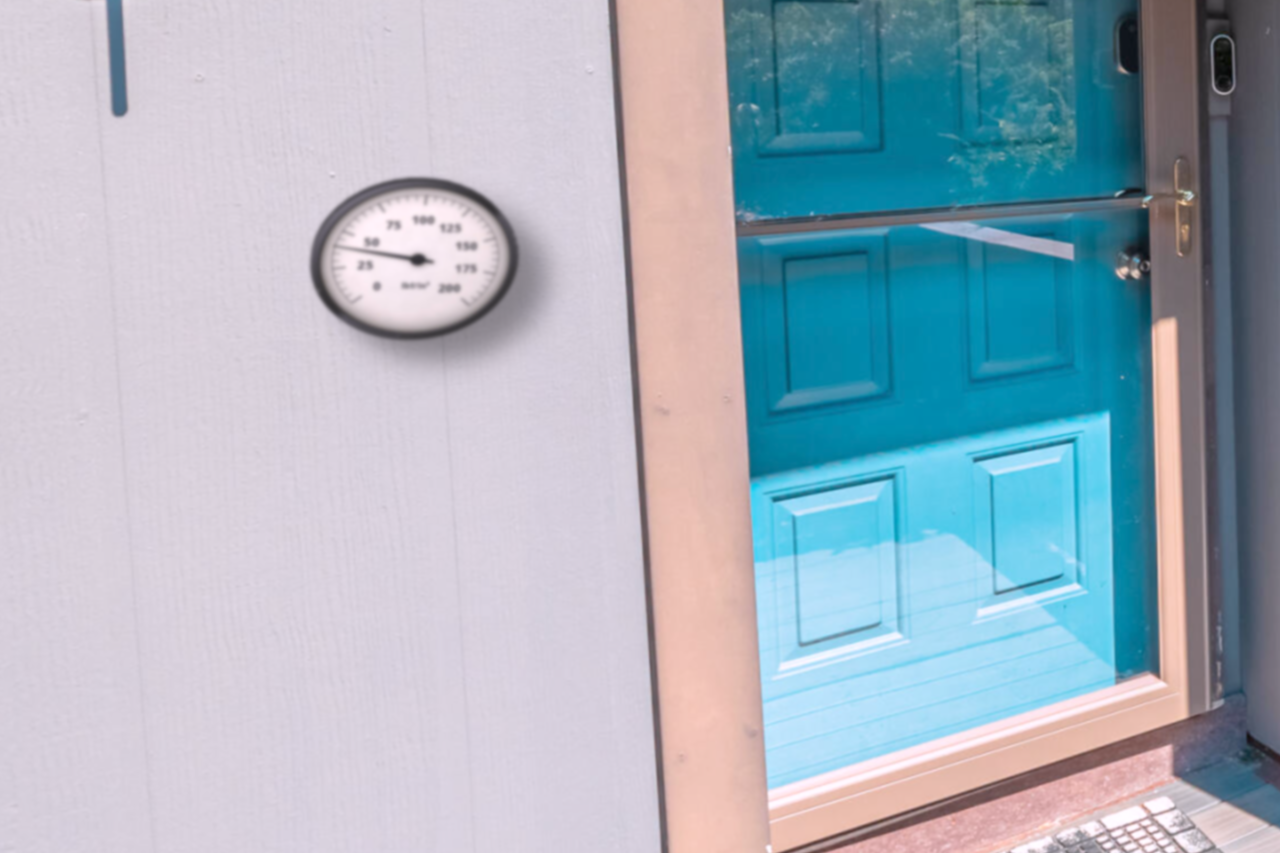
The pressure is 40,psi
